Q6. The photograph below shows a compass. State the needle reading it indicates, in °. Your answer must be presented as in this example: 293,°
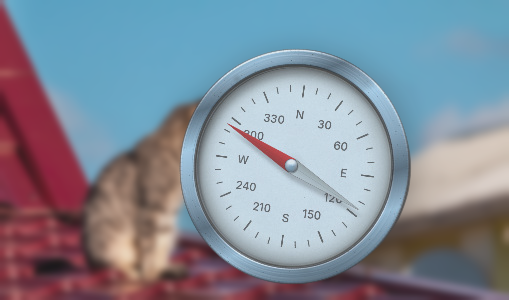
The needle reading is 295,°
